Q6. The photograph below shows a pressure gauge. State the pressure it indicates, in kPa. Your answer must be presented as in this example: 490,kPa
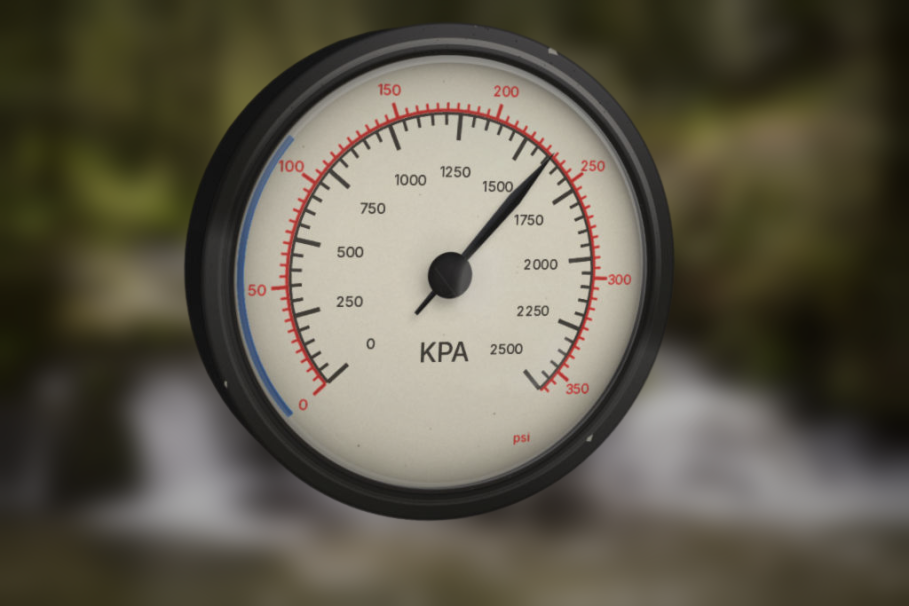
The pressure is 1600,kPa
